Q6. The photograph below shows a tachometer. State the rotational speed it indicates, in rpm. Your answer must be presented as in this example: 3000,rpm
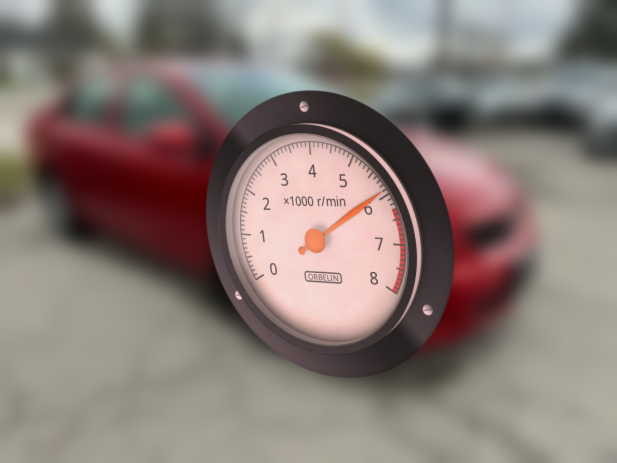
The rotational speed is 5900,rpm
